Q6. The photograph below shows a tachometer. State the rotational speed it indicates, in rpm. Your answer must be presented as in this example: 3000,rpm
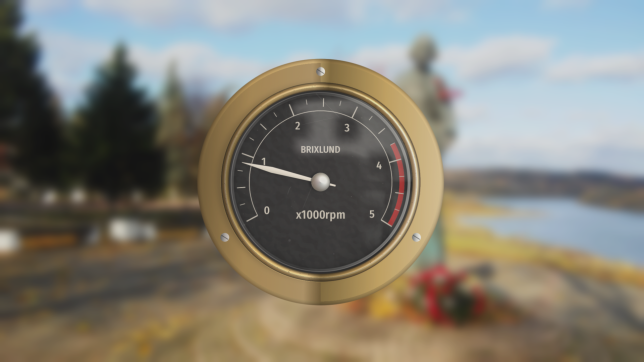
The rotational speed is 875,rpm
